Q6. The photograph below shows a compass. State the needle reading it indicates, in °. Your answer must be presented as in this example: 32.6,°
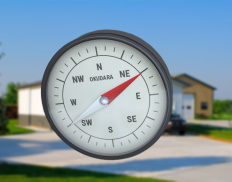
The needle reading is 60,°
